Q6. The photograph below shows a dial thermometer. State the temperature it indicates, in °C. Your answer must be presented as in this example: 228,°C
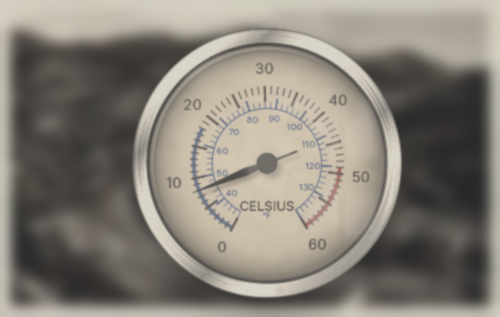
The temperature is 8,°C
